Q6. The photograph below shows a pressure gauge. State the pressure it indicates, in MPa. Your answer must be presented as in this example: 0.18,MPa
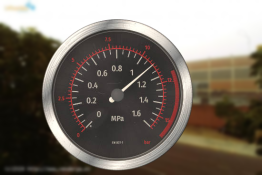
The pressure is 1.1,MPa
